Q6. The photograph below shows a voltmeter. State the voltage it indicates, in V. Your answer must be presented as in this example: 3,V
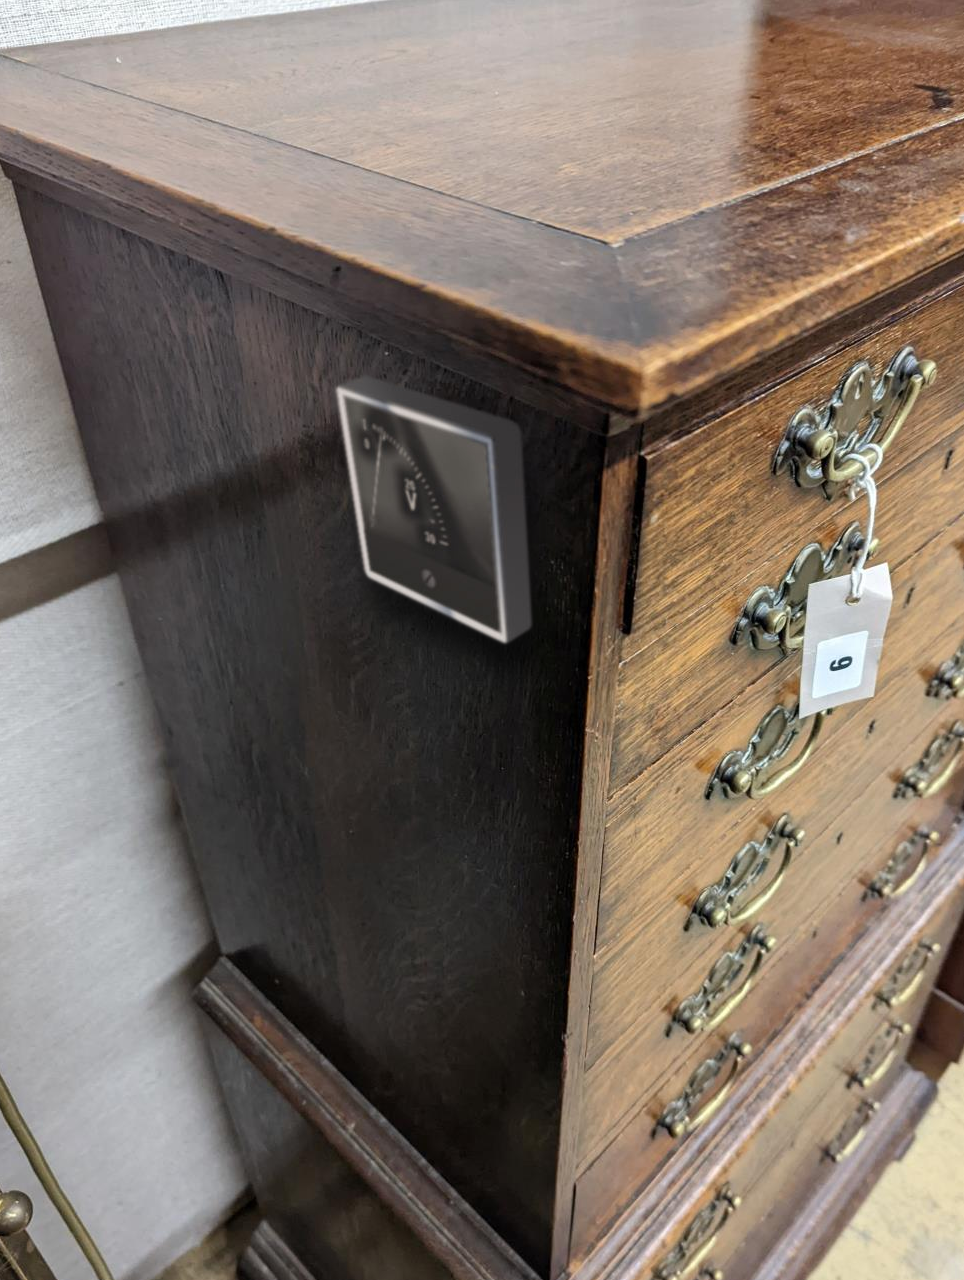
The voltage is 10,V
